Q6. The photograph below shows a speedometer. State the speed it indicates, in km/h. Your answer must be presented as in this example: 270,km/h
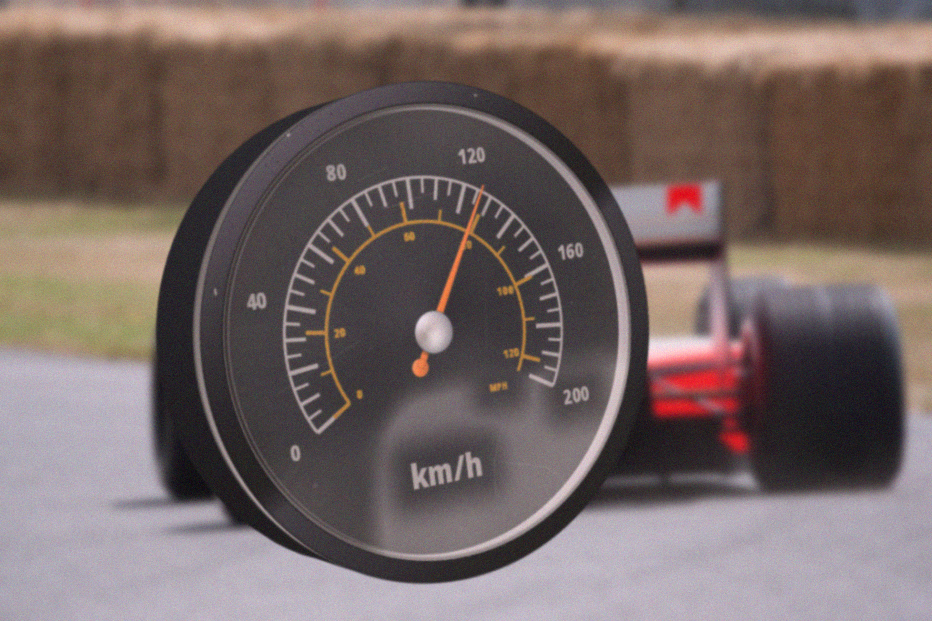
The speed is 125,km/h
